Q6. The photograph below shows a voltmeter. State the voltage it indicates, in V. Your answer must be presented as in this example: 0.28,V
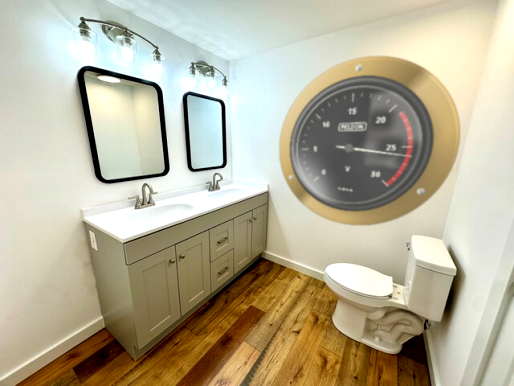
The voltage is 26,V
